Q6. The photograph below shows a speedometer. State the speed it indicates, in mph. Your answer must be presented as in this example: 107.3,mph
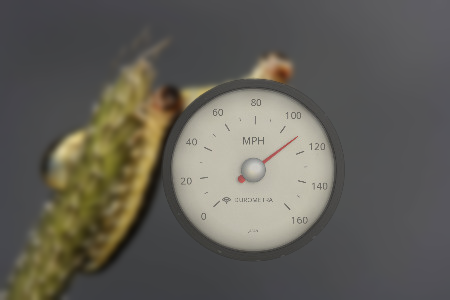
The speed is 110,mph
